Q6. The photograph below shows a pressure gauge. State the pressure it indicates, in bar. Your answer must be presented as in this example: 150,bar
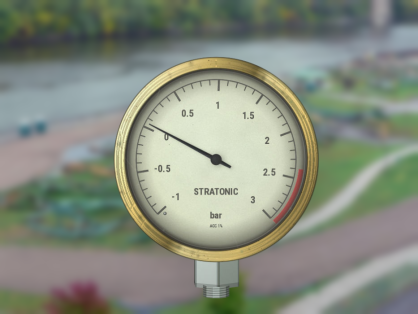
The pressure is 0.05,bar
